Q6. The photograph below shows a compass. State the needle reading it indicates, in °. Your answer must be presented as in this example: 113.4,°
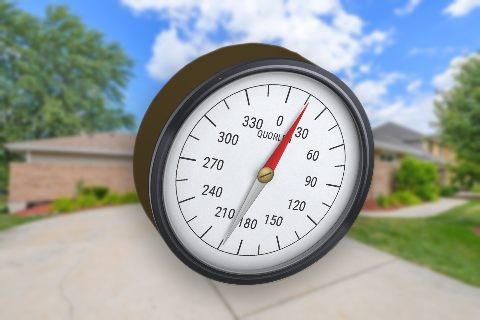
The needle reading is 15,°
